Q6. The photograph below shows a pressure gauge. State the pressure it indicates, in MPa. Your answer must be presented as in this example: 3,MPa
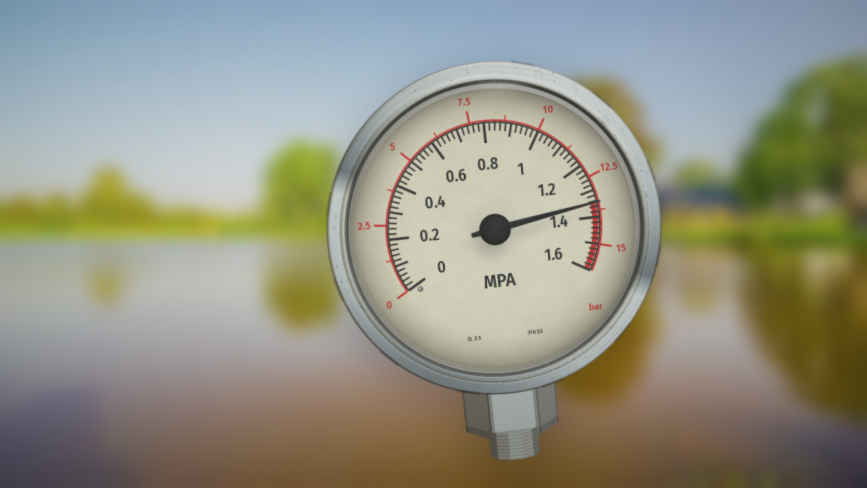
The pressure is 1.34,MPa
